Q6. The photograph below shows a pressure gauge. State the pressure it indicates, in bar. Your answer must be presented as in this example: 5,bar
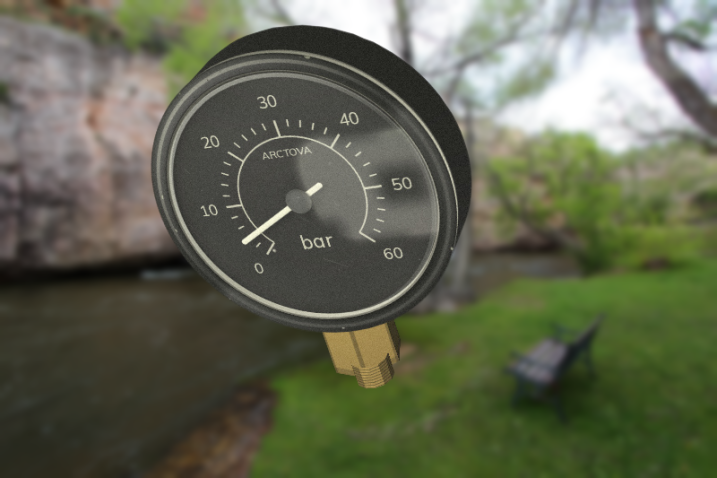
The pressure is 4,bar
